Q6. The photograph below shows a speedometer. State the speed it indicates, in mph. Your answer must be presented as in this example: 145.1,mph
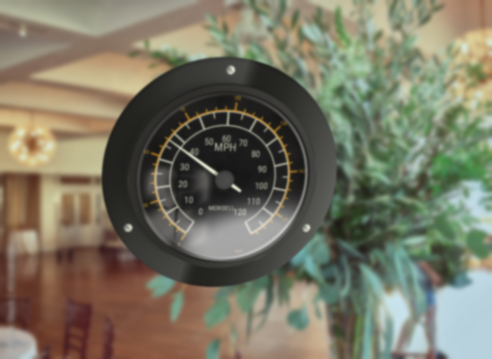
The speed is 37.5,mph
